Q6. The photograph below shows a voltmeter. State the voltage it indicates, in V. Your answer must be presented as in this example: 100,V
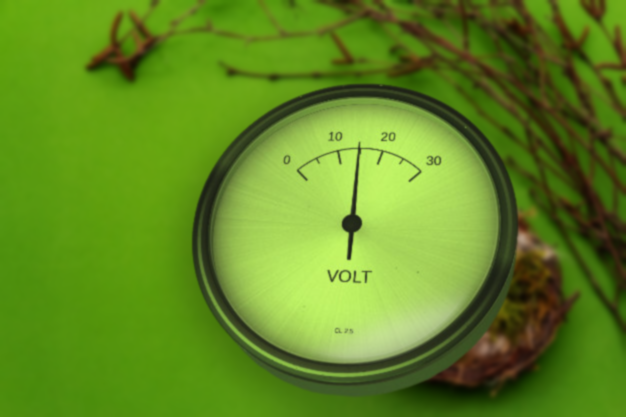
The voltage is 15,V
